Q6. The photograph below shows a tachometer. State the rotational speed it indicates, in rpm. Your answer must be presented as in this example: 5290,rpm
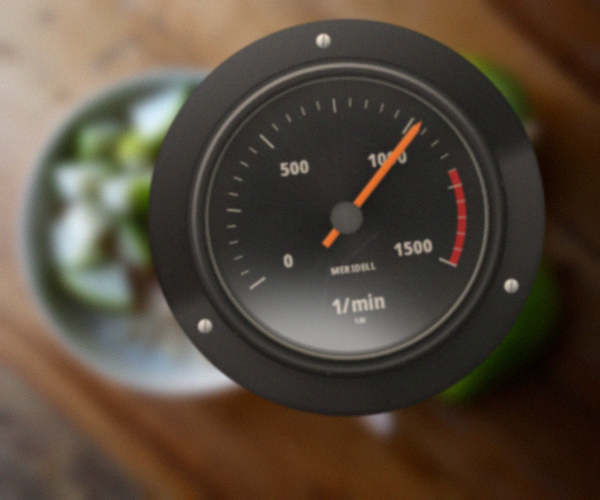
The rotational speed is 1025,rpm
